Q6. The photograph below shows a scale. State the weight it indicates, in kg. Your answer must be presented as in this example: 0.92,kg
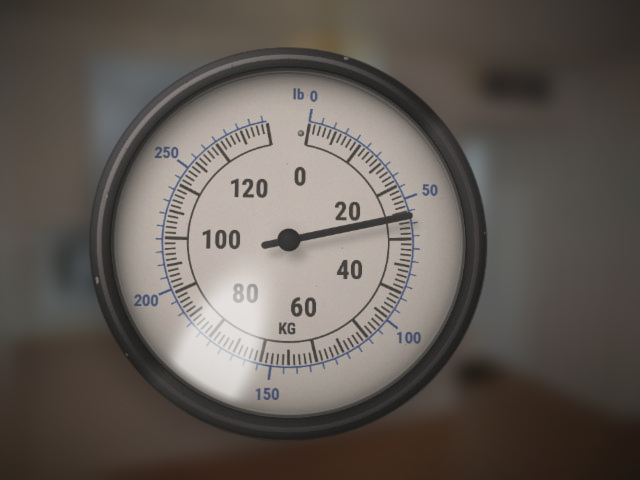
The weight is 26,kg
